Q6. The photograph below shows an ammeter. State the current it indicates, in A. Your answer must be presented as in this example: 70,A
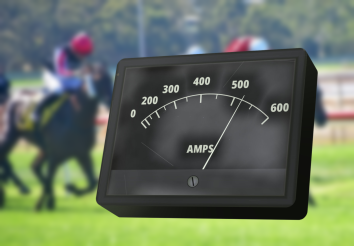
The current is 525,A
